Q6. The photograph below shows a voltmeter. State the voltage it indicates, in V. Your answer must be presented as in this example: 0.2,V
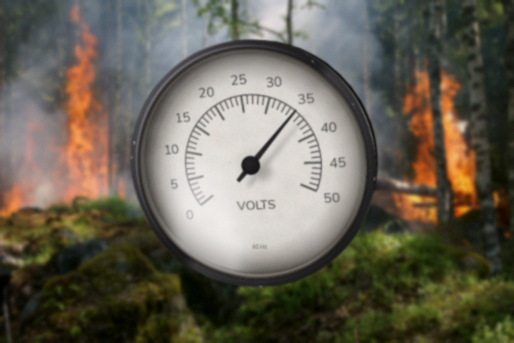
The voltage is 35,V
